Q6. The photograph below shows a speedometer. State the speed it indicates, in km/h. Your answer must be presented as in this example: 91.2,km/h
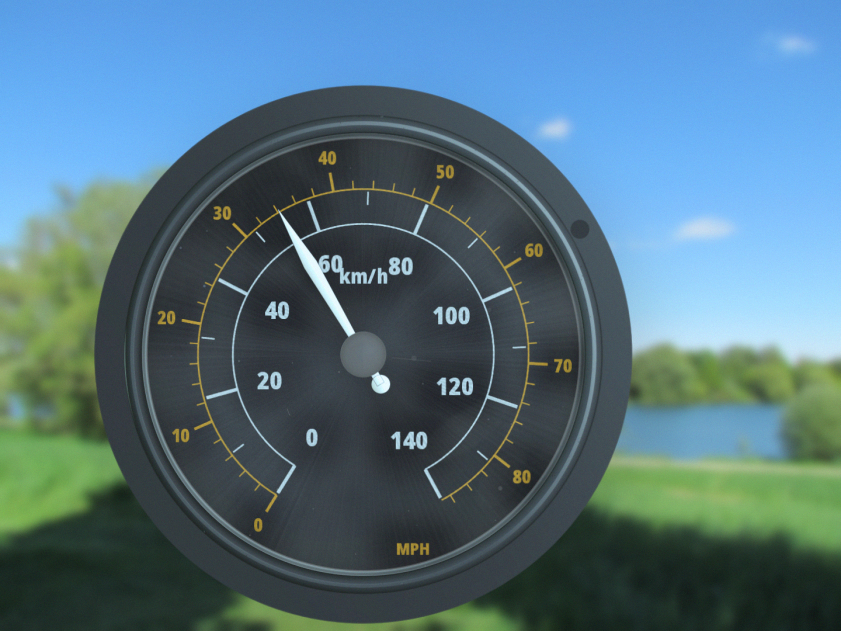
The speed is 55,km/h
